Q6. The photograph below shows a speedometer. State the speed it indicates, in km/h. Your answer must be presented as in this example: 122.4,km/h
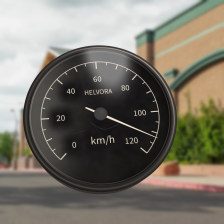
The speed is 112.5,km/h
